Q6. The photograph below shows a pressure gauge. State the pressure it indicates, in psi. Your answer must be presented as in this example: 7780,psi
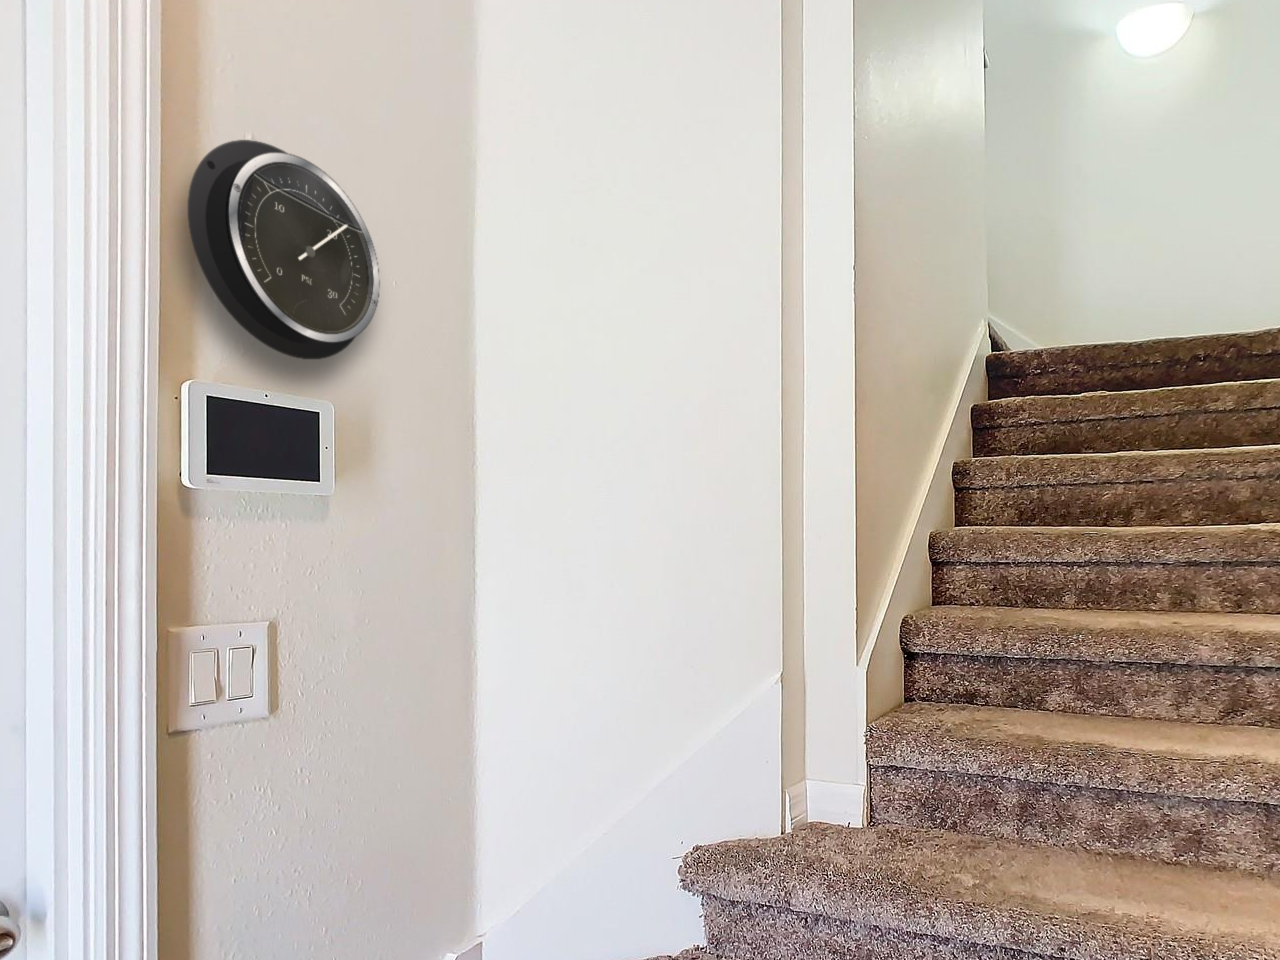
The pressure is 20,psi
